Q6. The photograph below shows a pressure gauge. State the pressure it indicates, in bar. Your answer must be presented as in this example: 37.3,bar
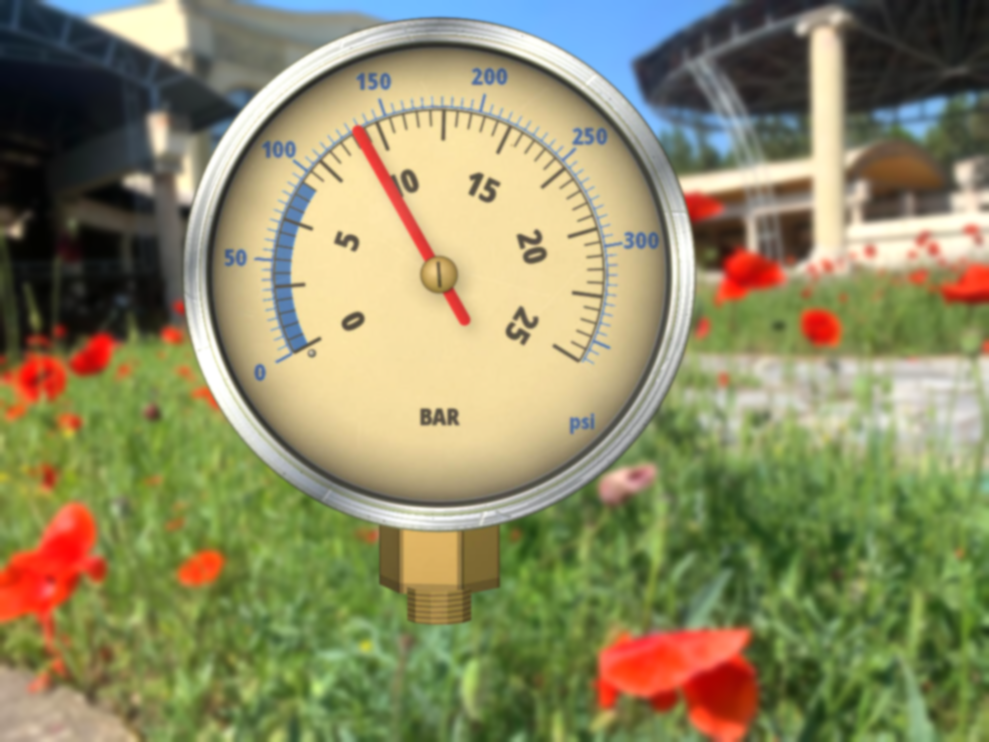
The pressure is 9.25,bar
